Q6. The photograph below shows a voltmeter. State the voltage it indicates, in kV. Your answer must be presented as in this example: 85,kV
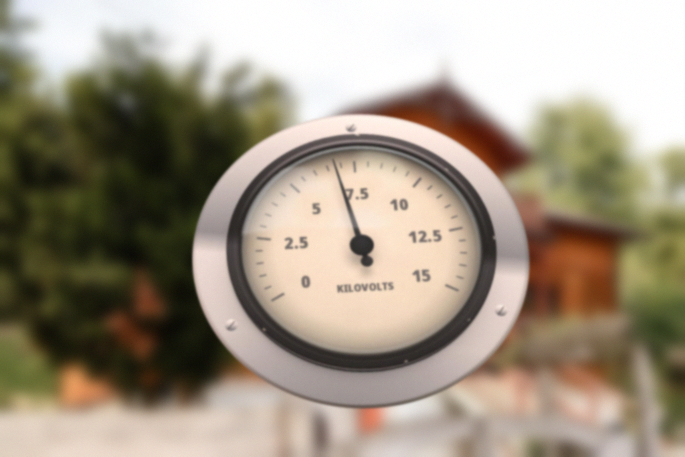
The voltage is 6.75,kV
